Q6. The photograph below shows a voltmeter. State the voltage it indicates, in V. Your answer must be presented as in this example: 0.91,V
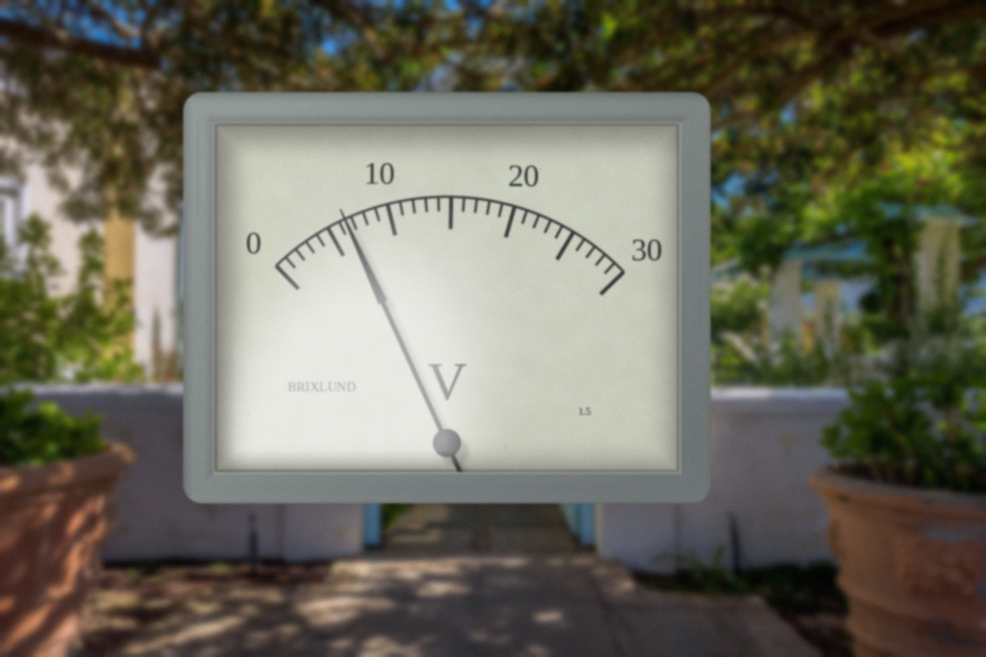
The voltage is 6.5,V
